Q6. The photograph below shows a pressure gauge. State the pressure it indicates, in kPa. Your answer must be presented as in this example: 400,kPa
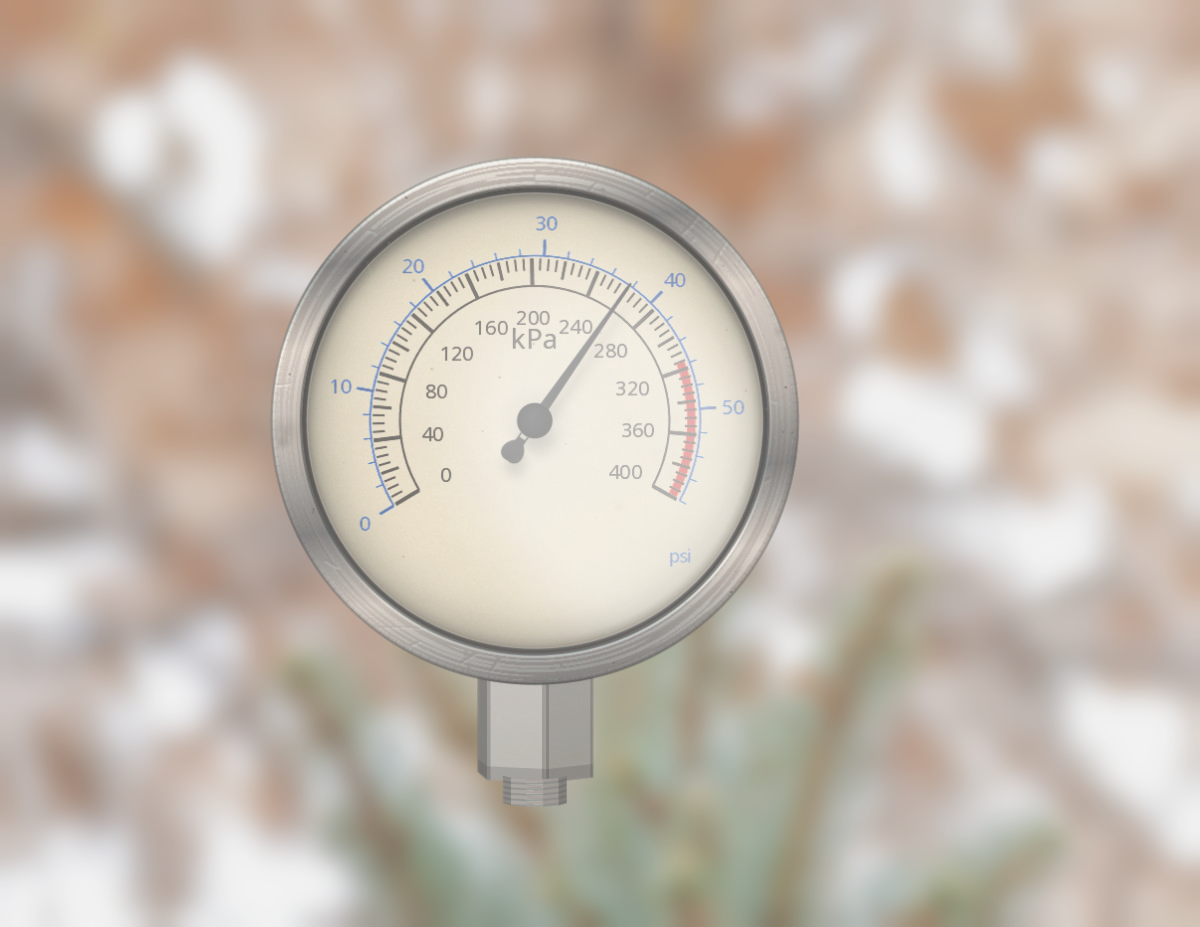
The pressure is 260,kPa
